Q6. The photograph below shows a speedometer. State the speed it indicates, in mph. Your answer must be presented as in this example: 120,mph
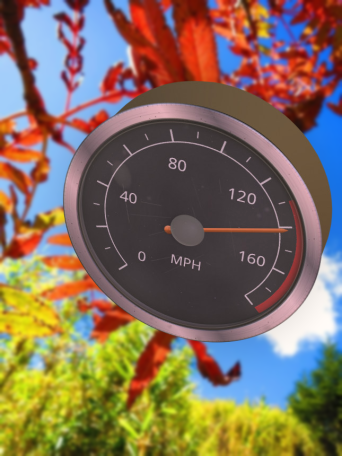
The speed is 140,mph
